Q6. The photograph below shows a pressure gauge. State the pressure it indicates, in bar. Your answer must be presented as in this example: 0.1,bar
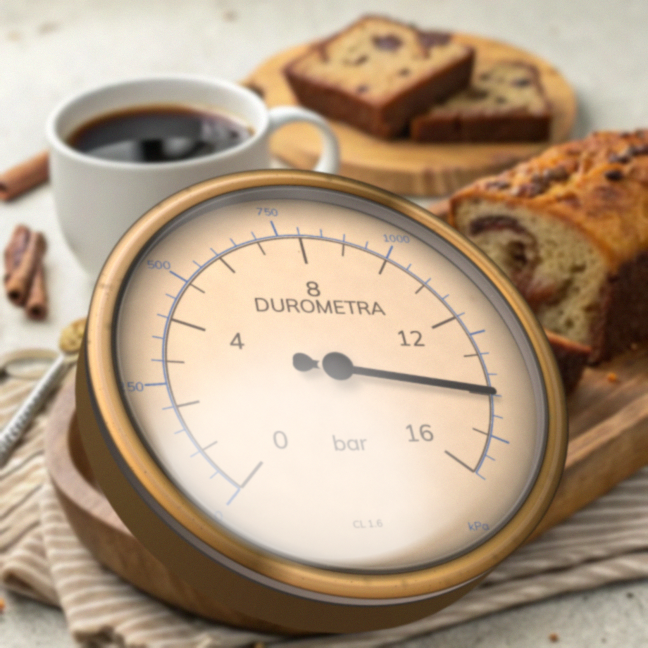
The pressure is 14,bar
